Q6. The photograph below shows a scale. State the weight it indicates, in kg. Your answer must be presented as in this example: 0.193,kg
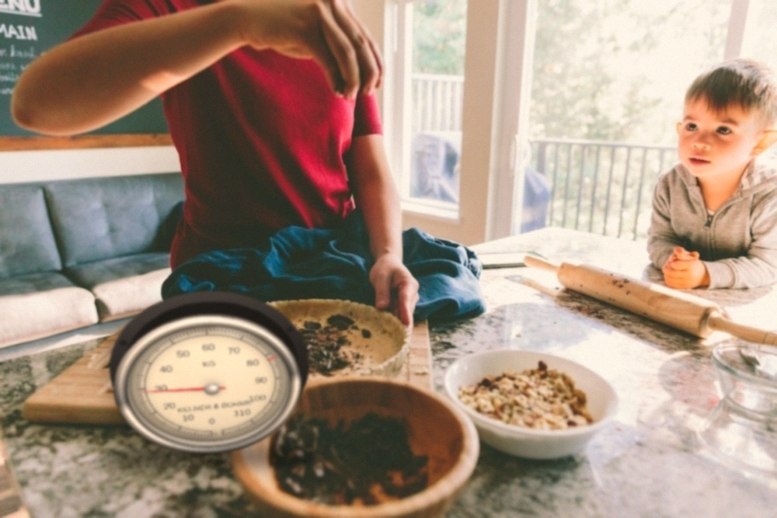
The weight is 30,kg
